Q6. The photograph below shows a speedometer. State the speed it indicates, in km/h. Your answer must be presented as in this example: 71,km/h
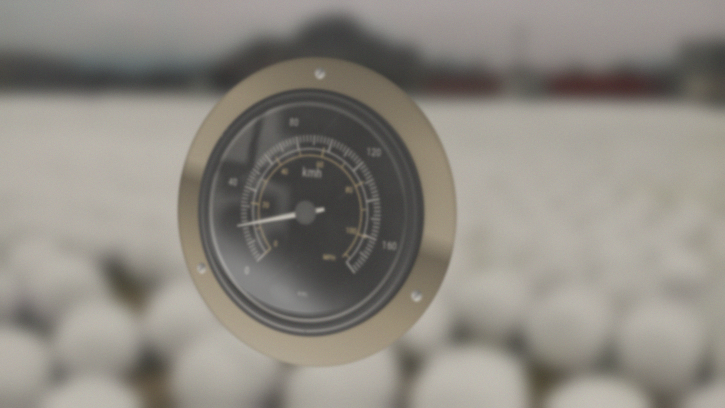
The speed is 20,km/h
